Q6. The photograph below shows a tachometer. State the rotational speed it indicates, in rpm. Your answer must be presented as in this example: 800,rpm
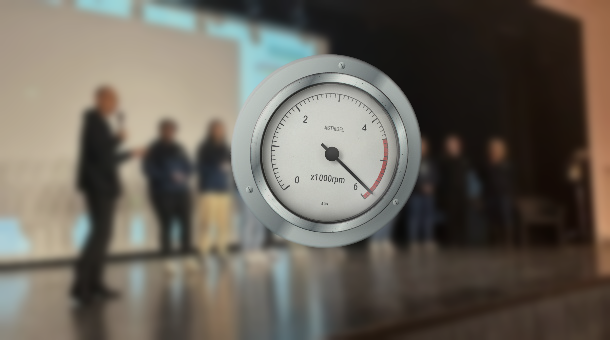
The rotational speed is 5800,rpm
